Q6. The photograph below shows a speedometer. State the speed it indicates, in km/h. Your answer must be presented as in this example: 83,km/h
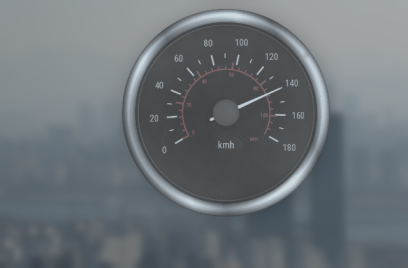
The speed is 140,km/h
